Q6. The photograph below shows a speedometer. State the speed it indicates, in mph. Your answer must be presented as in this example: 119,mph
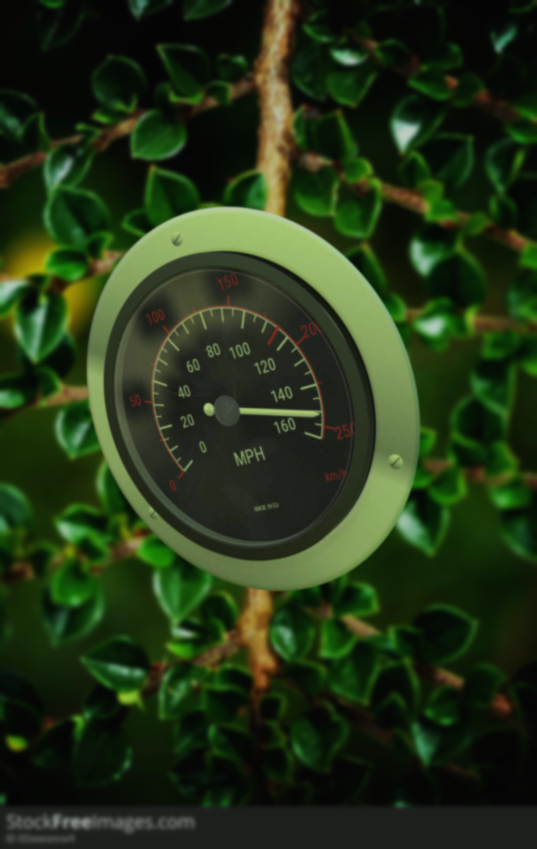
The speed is 150,mph
